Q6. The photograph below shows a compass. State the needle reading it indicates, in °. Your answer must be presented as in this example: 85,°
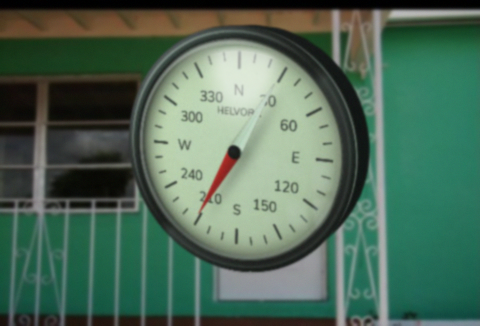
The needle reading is 210,°
